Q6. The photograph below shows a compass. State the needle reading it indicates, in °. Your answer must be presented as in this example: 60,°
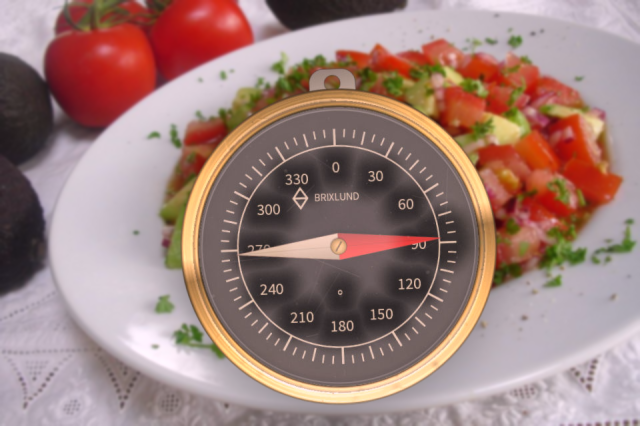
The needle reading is 87.5,°
